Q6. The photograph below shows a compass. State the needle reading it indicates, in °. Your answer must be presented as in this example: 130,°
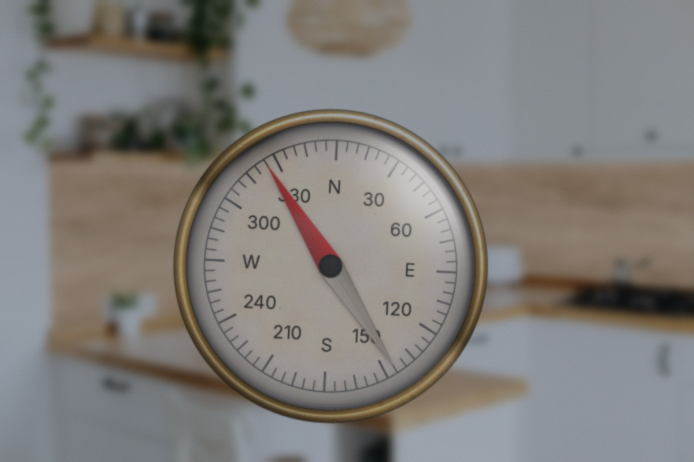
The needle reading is 325,°
